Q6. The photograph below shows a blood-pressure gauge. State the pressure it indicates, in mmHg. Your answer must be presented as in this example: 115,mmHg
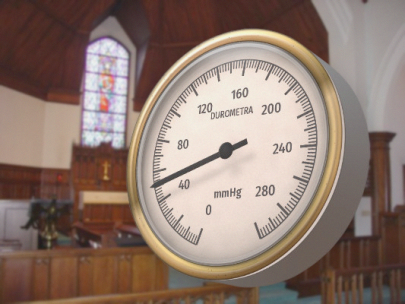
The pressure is 50,mmHg
